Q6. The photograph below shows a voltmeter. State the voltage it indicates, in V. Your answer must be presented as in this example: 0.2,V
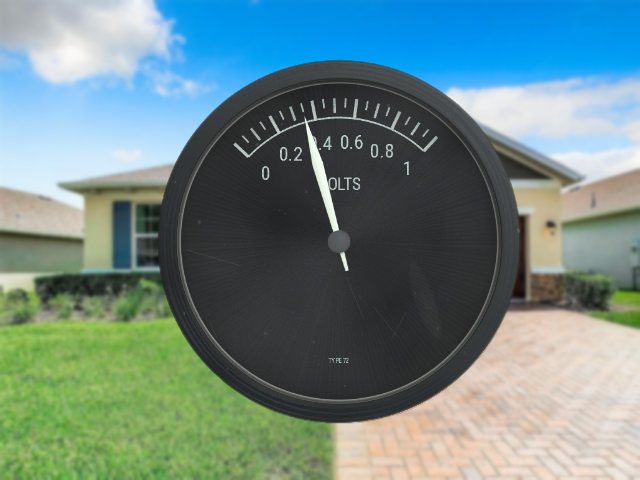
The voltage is 0.35,V
